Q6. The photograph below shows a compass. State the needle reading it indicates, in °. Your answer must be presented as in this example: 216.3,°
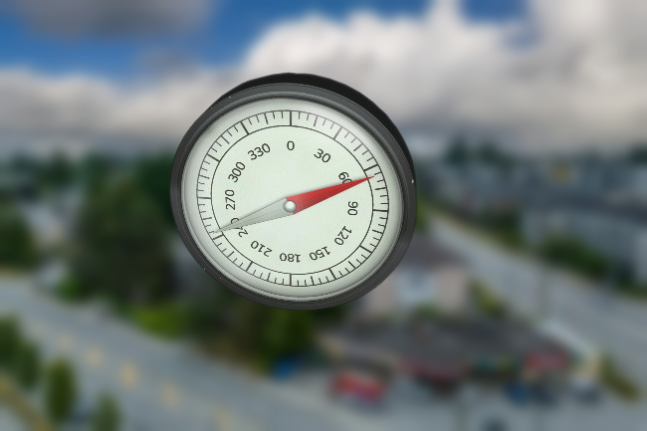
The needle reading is 65,°
